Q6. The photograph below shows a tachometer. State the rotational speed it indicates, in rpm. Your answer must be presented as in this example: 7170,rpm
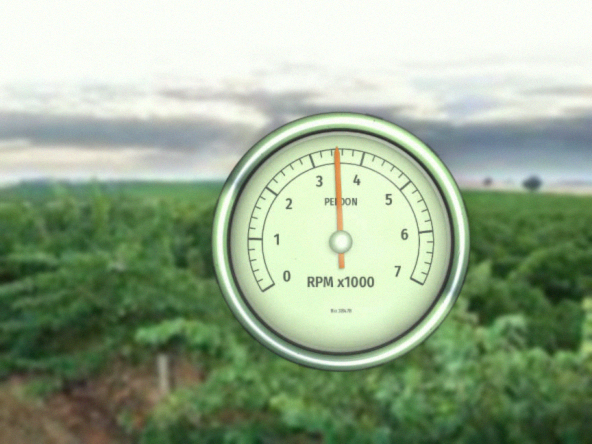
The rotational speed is 3500,rpm
